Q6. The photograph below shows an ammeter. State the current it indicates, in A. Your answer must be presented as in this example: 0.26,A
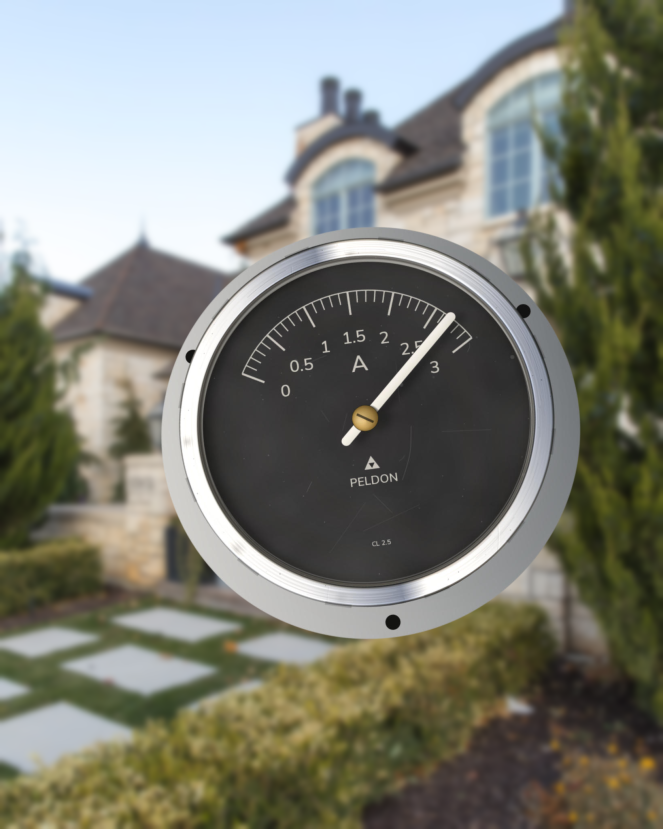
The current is 2.7,A
